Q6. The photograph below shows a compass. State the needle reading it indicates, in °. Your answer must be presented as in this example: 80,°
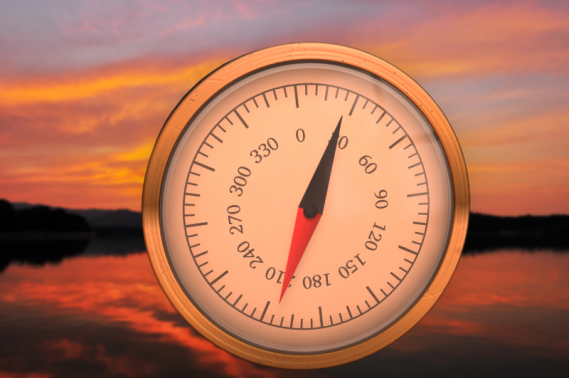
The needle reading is 205,°
